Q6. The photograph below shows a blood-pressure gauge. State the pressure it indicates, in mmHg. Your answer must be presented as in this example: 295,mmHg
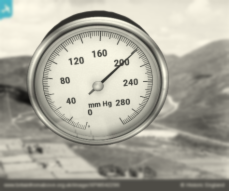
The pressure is 200,mmHg
